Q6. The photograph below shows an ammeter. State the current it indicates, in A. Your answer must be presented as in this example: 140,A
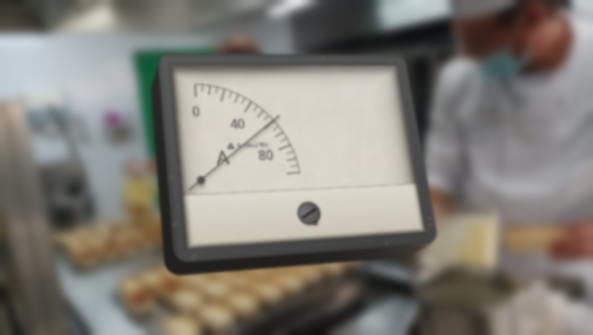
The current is 60,A
